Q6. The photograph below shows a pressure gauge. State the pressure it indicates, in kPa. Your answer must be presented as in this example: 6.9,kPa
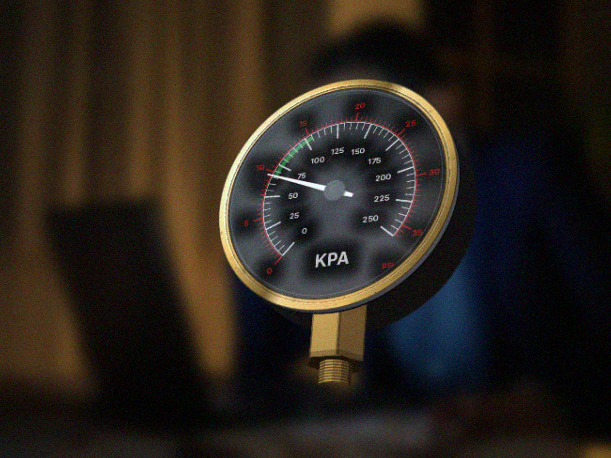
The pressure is 65,kPa
